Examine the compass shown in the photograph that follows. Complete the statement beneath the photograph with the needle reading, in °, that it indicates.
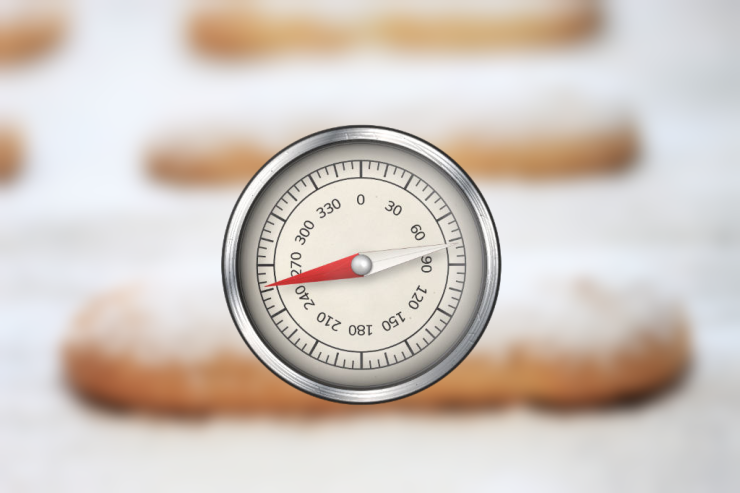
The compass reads 257.5 °
